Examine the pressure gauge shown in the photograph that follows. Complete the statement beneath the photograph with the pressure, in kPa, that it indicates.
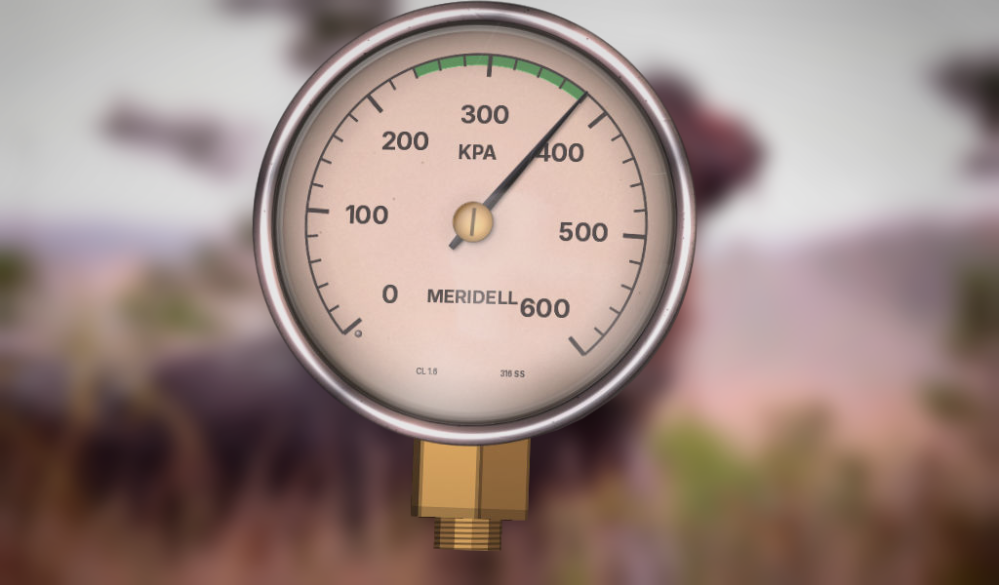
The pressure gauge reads 380 kPa
